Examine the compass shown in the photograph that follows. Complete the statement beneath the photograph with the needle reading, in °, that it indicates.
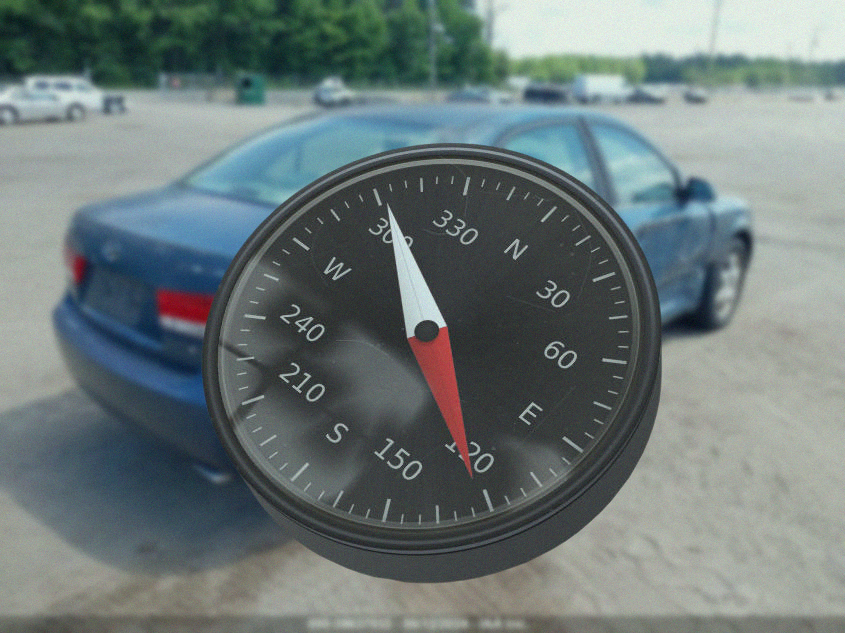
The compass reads 122.5 °
